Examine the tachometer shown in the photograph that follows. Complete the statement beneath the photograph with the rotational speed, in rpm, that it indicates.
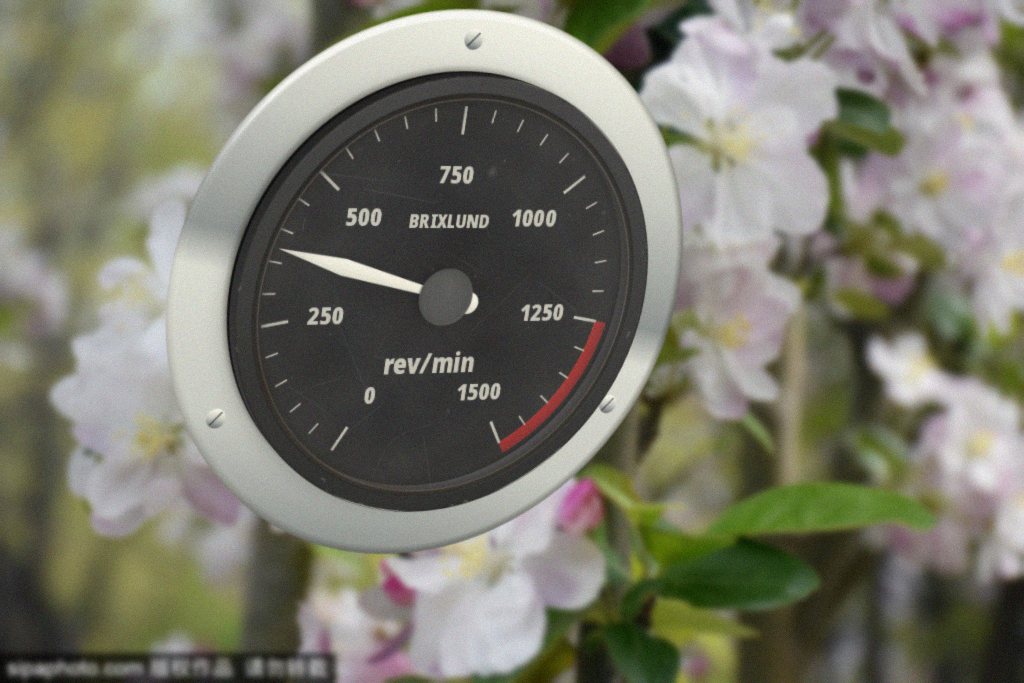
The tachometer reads 375 rpm
